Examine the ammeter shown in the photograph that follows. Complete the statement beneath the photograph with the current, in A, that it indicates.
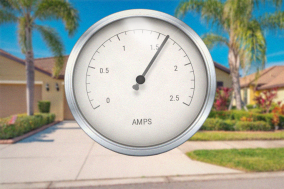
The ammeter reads 1.6 A
